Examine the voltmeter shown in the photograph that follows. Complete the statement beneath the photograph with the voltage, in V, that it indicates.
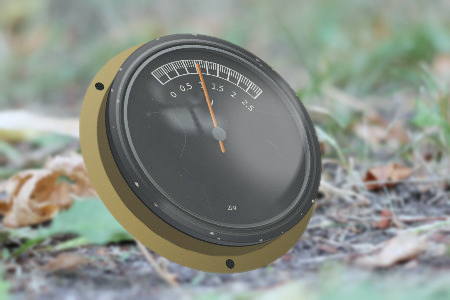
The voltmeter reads 1 V
